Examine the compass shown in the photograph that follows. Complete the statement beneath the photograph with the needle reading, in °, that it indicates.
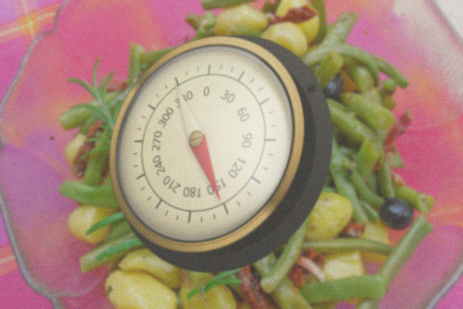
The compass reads 150 °
